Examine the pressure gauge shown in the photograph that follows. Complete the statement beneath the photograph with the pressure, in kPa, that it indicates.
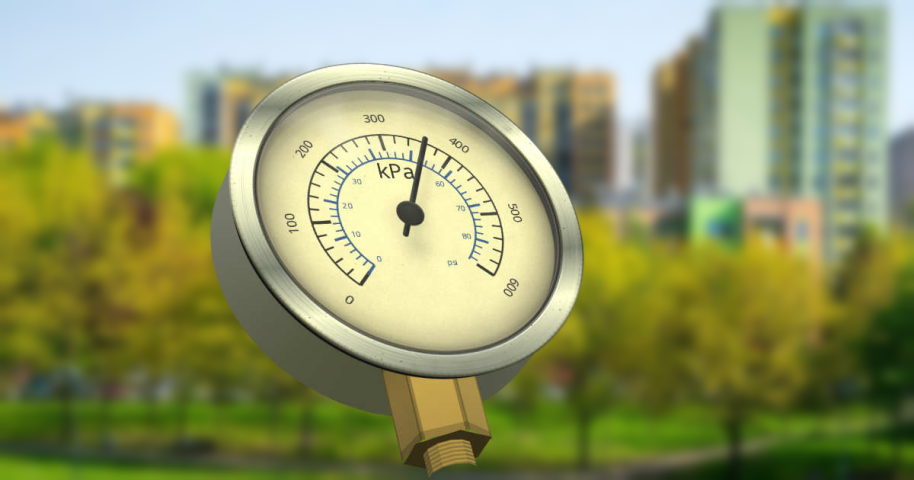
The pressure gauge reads 360 kPa
